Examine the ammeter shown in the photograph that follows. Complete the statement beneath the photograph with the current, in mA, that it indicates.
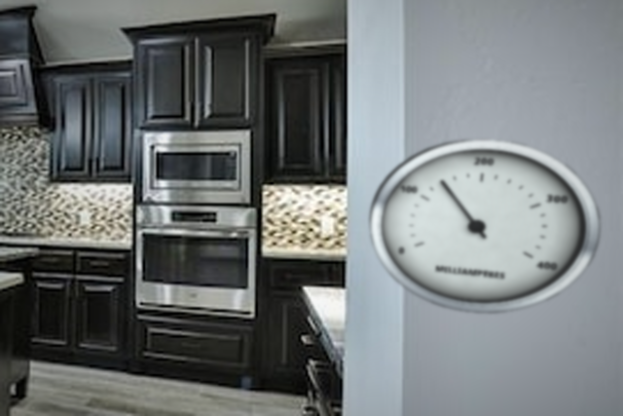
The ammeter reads 140 mA
